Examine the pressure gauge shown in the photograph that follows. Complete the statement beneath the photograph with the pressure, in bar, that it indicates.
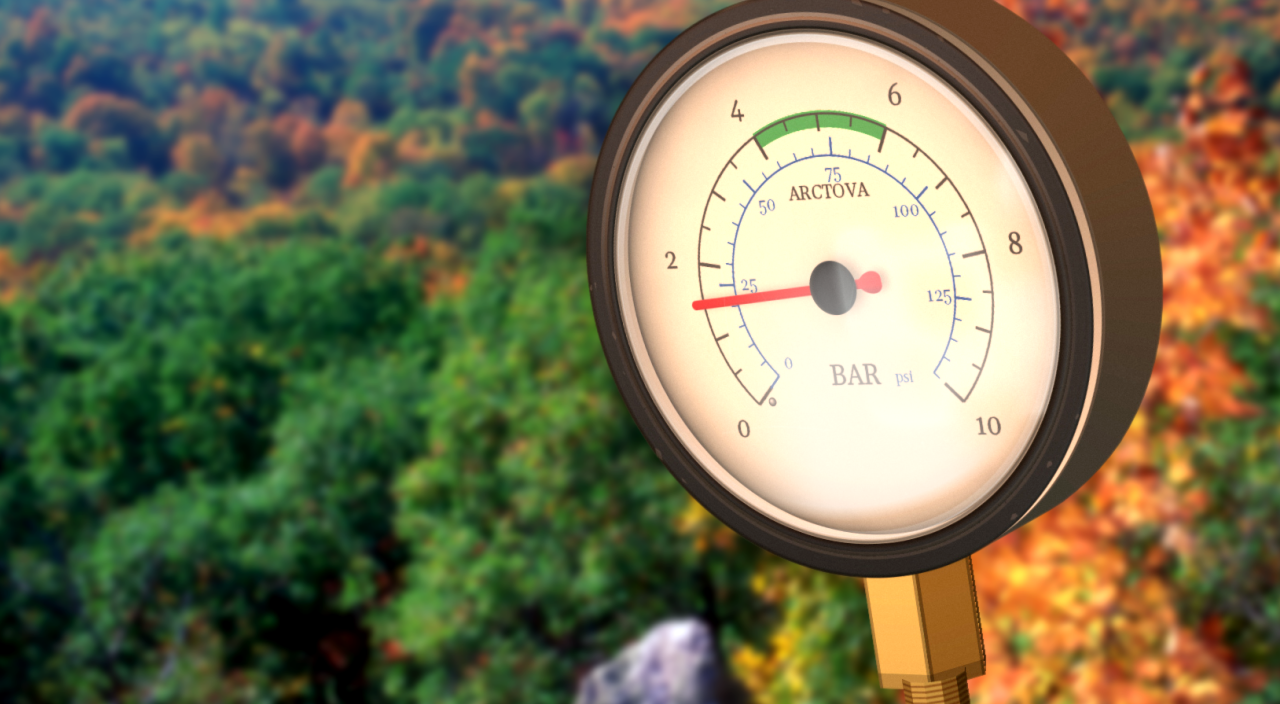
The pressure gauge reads 1.5 bar
